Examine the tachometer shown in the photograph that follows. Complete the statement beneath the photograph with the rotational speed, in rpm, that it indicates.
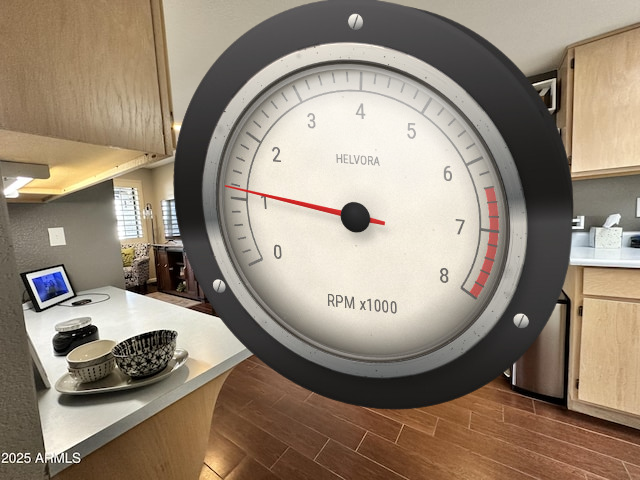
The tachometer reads 1200 rpm
